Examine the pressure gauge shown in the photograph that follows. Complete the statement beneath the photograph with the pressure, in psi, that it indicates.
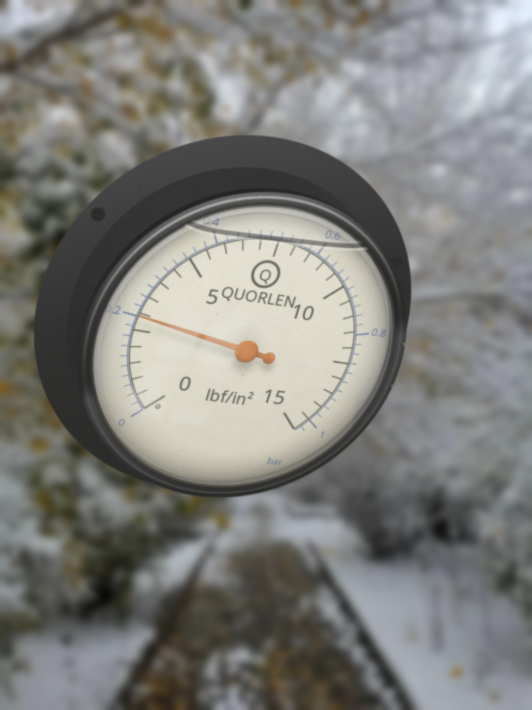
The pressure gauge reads 3 psi
